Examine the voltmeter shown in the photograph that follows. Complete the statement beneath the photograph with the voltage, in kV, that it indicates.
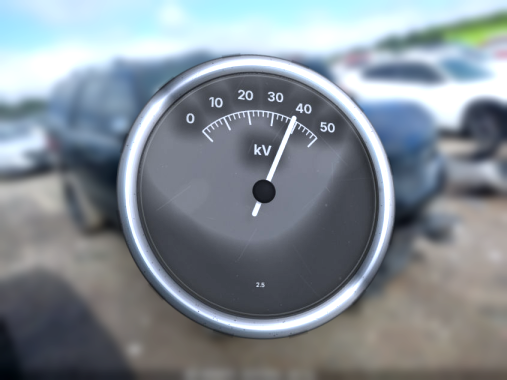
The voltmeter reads 38 kV
